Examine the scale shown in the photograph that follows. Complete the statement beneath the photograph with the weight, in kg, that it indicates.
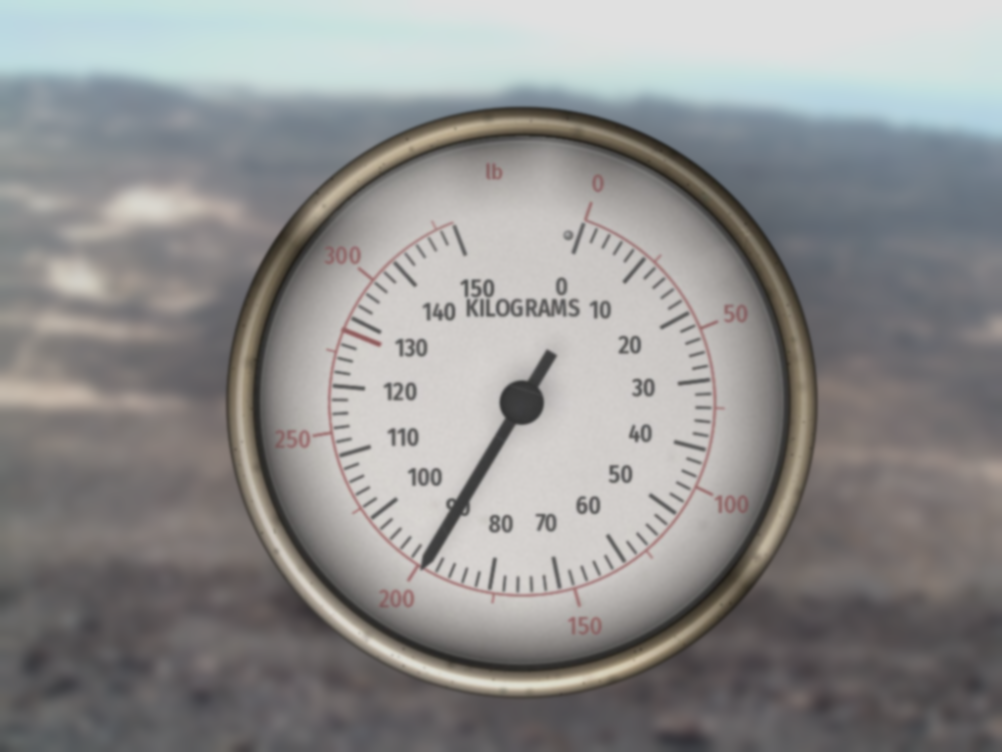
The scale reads 90 kg
